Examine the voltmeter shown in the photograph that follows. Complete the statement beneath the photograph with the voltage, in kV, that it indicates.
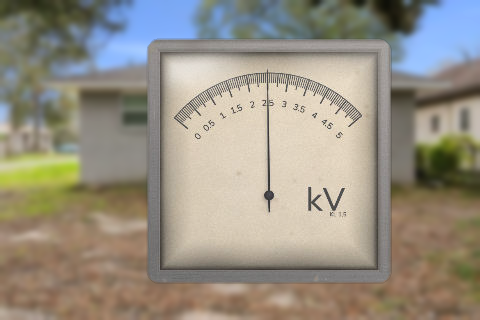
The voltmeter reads 2.5 kV
